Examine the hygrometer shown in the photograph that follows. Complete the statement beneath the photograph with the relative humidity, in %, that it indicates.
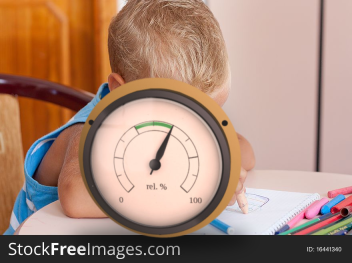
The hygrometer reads 60 %
